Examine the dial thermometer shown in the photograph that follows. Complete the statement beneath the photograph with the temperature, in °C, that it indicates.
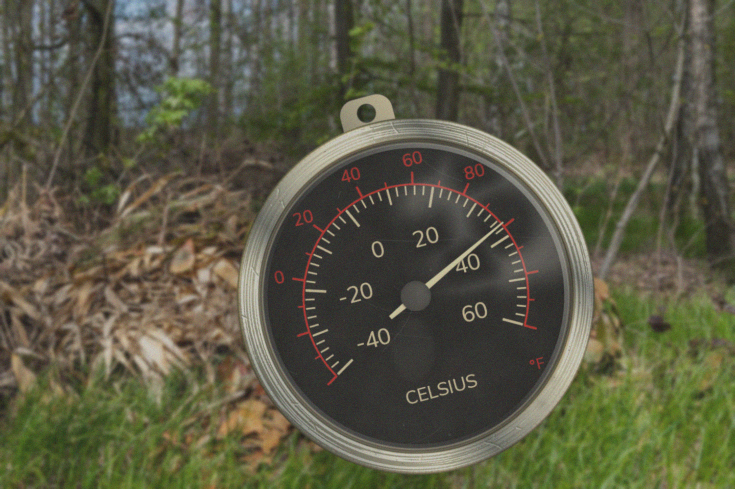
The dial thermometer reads 37 °C
